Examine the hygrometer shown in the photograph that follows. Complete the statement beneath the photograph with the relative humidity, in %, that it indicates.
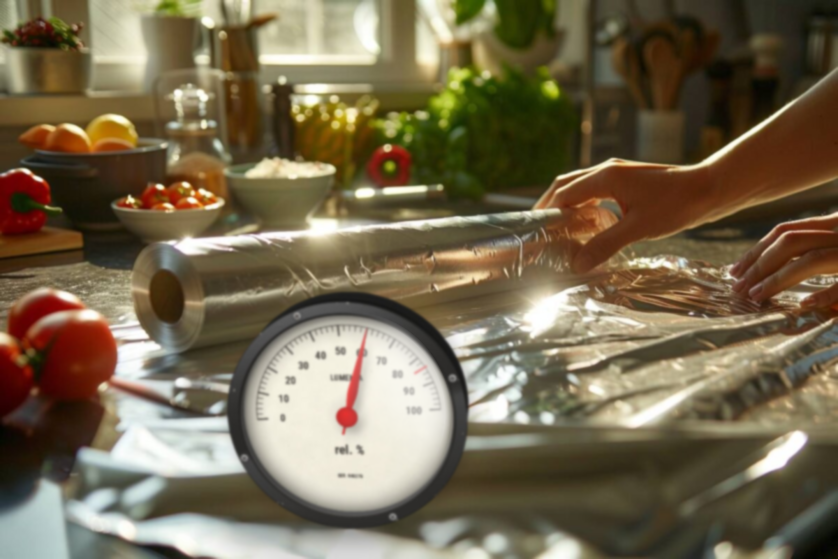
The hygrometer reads 60 %
